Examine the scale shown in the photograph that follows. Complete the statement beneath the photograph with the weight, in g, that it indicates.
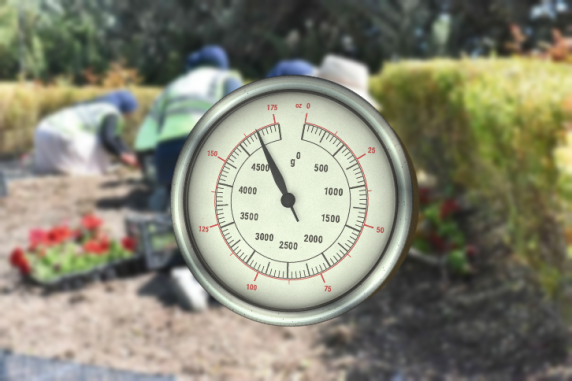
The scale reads 4750 g
